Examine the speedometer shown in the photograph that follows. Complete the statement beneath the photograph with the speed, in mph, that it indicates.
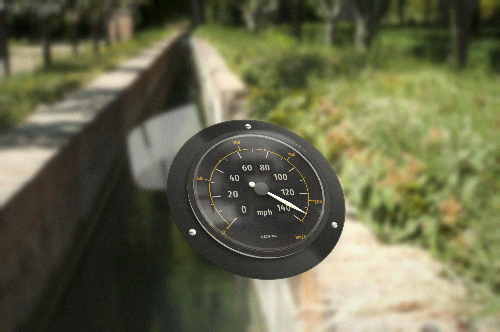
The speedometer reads 135 mph
